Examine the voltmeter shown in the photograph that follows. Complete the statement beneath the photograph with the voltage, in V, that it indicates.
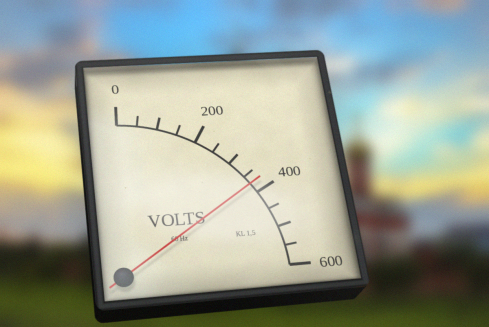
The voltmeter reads 375 V
